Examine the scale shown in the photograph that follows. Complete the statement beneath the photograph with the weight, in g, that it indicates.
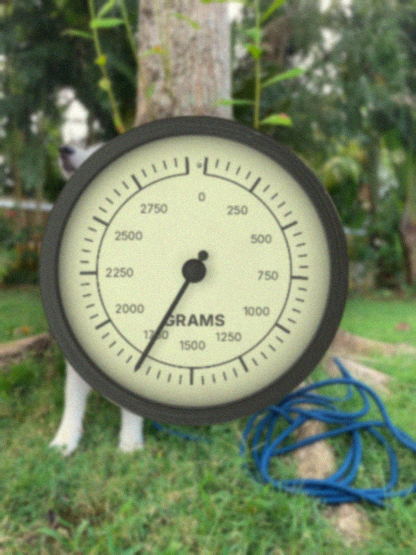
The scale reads 1750 g
